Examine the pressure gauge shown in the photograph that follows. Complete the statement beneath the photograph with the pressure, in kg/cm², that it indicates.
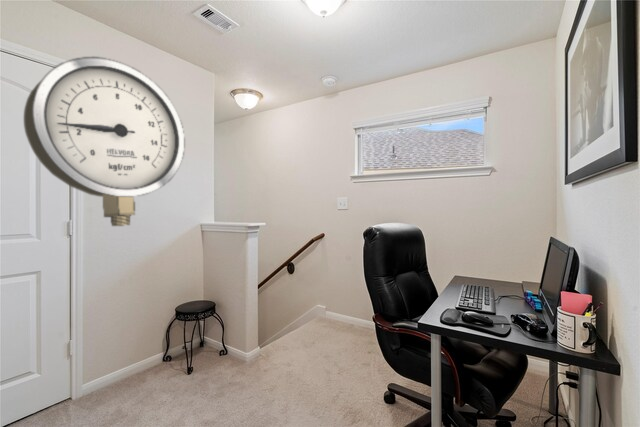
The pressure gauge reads 2.5 kg/cm²
